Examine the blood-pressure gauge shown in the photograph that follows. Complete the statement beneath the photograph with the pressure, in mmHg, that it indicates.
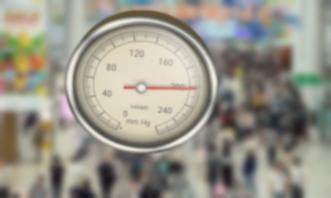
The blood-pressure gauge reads 200 mmHg
